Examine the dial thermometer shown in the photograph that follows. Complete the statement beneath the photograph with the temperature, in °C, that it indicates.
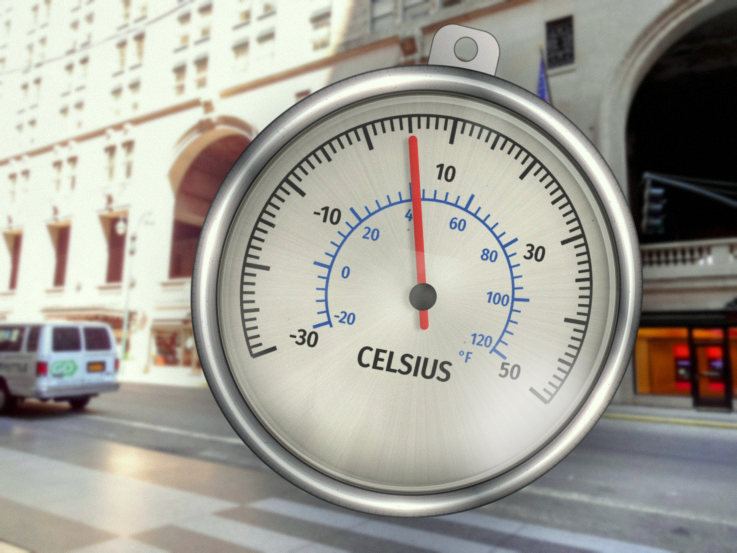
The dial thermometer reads 5 °C
